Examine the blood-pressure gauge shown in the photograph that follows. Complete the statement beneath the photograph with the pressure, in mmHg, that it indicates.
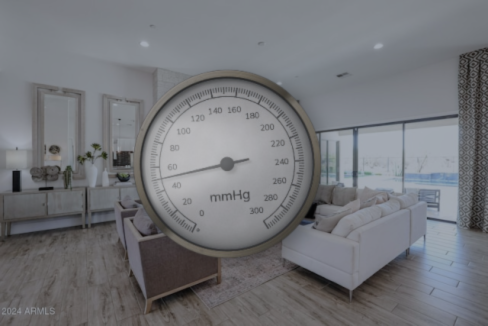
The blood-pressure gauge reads 50 mmHg
